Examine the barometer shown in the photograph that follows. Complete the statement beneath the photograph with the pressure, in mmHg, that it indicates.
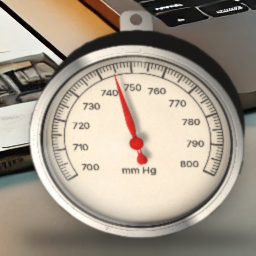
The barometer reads 745 mmHg
